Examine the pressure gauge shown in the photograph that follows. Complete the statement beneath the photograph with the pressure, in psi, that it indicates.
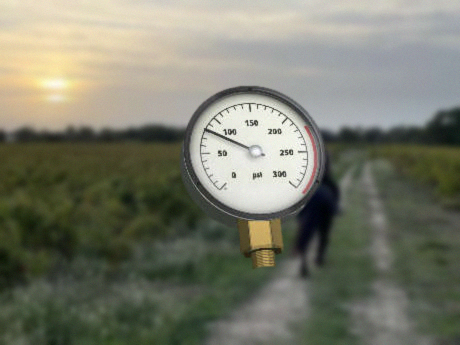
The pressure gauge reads 80 psi
